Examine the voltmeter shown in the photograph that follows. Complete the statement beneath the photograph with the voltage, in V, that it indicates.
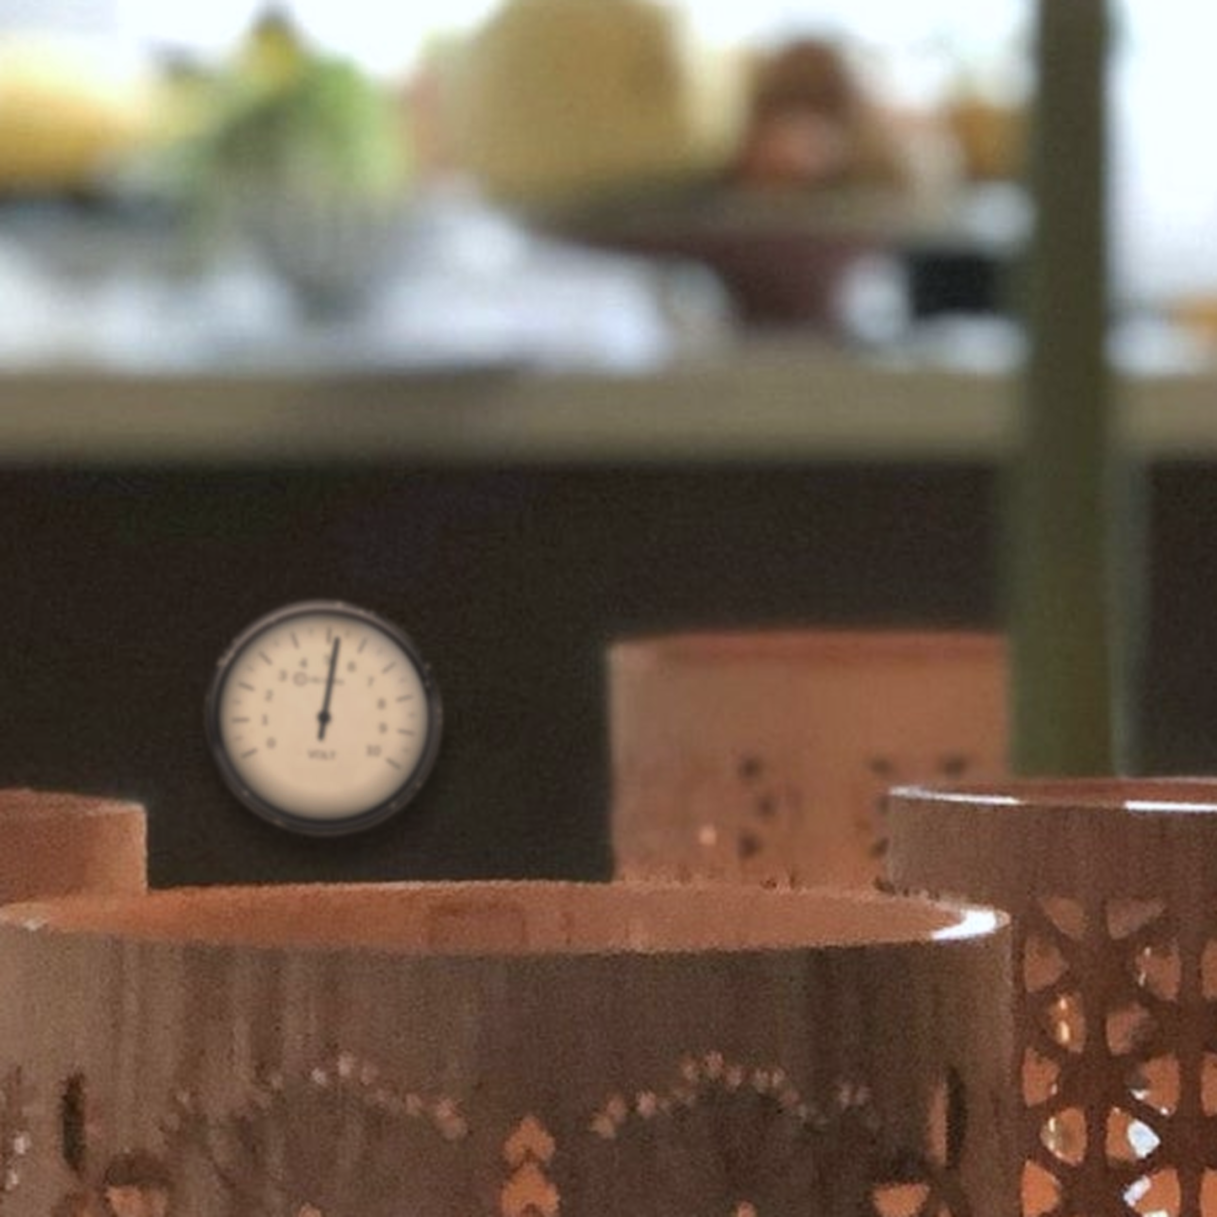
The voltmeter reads 5.25 V
